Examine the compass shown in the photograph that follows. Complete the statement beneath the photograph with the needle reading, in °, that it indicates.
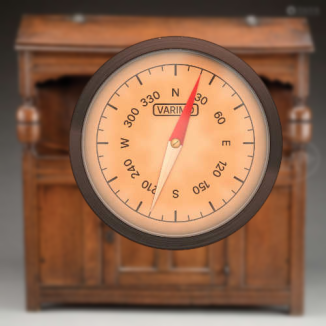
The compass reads 20 °
